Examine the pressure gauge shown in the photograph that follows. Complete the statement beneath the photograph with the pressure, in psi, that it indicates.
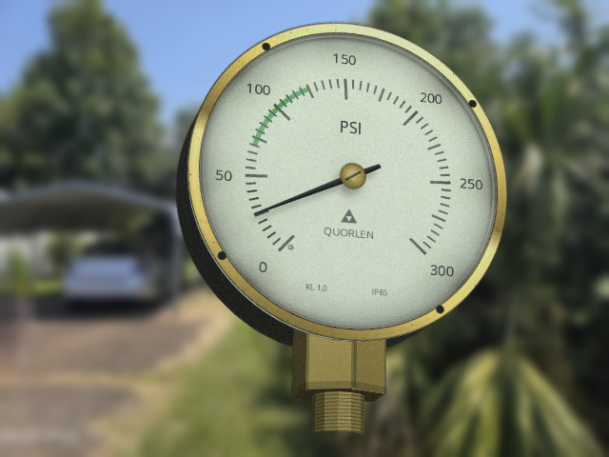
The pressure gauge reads 25 psi
